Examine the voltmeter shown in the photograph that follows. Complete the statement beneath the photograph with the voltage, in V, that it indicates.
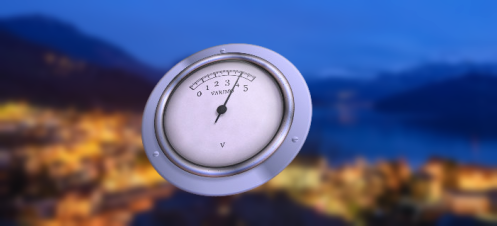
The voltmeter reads 4 V
